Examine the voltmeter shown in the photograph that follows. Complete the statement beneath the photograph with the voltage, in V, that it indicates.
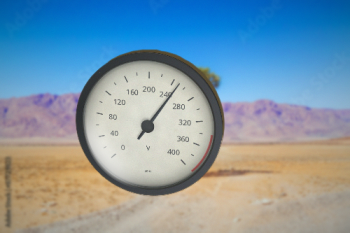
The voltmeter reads 250 V
